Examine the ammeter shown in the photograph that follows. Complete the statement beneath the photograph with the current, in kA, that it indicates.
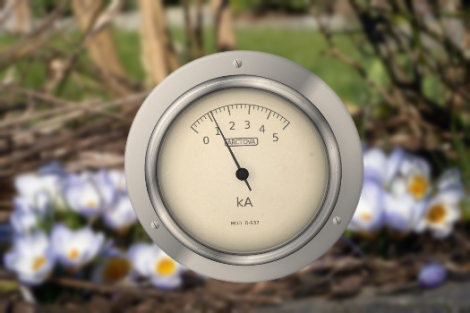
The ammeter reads 1.2 kA
